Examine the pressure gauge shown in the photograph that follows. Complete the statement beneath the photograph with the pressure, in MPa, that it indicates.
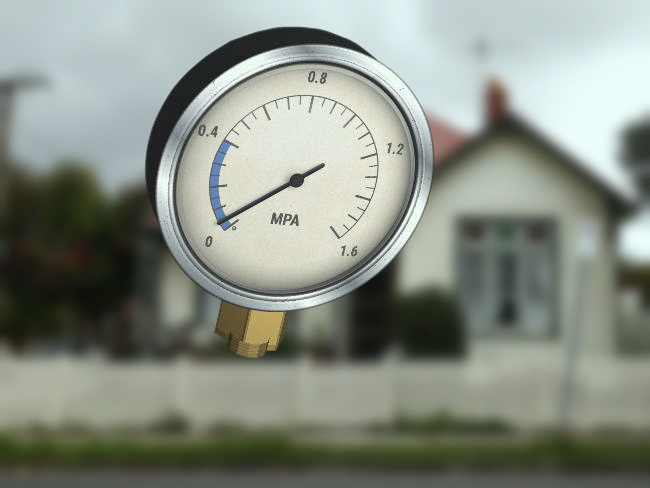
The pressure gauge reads 0.05 MPa
